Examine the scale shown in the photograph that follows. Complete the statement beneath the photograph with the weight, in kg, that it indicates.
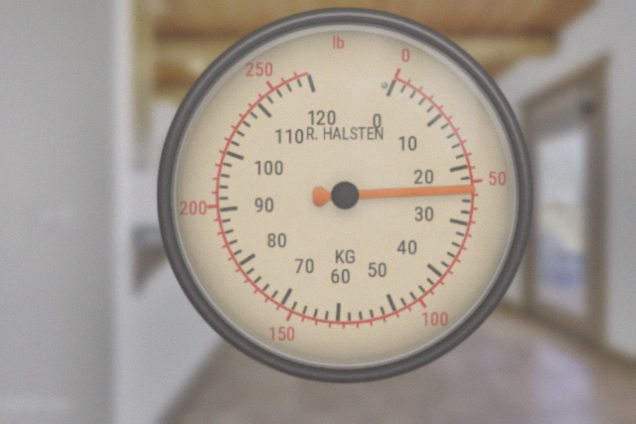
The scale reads 24 kg
